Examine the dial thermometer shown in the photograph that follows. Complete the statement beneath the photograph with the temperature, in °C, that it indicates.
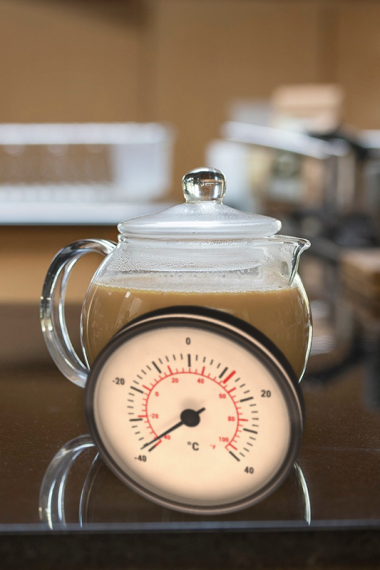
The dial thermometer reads -38 °C
